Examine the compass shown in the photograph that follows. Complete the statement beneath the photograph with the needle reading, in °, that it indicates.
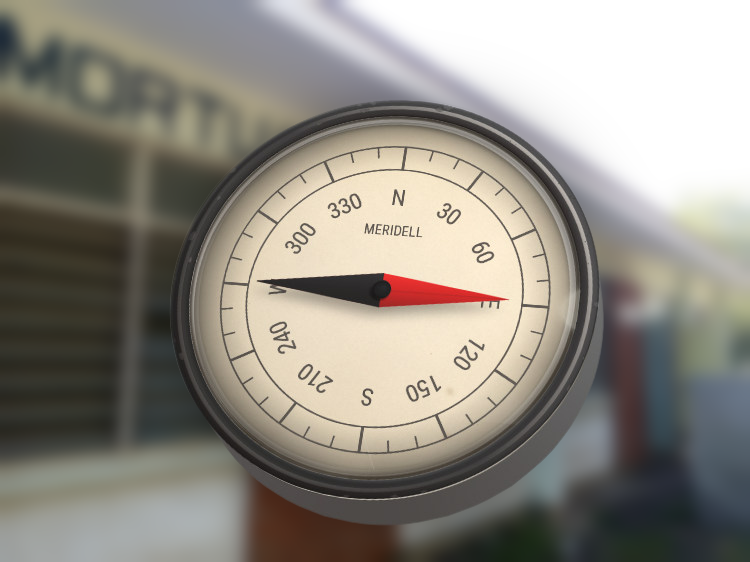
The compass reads 90 °
